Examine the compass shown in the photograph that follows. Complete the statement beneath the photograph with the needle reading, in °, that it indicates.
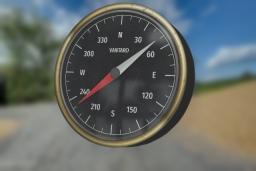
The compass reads 230 °
